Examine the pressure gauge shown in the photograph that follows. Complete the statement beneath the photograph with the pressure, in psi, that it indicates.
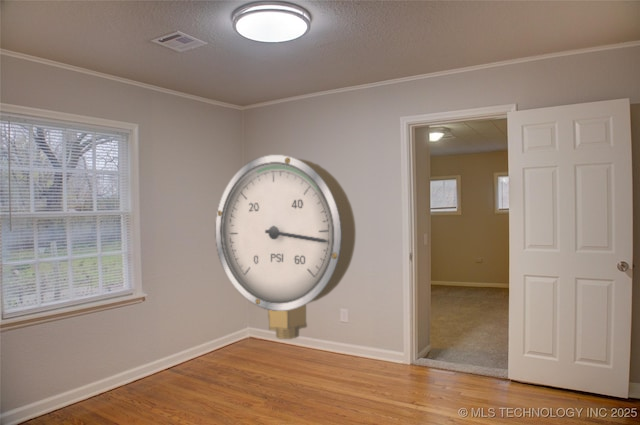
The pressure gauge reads 52 psi
